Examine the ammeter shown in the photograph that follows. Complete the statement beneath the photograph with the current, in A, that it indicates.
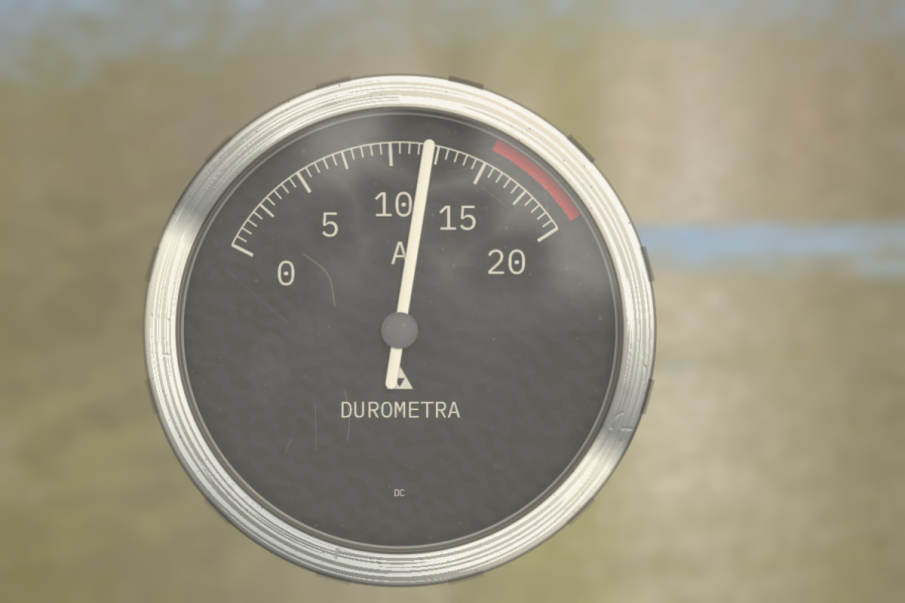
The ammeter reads 12 A
